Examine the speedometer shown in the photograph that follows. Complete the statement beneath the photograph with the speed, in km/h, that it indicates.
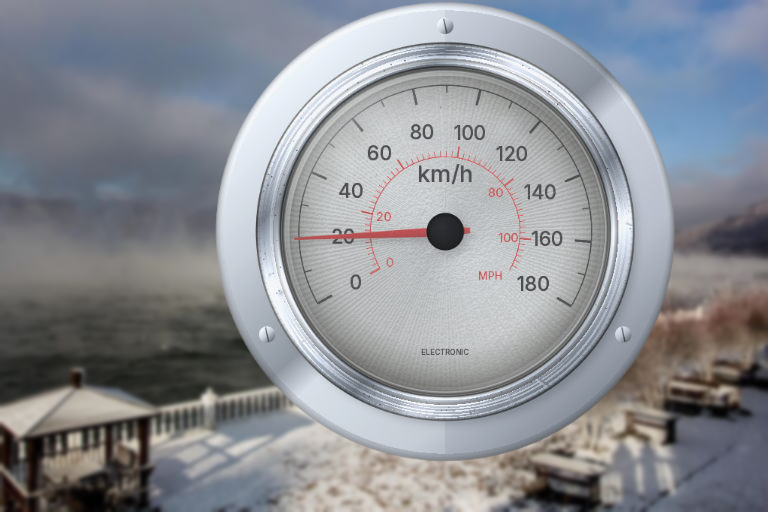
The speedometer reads 20 km/h
